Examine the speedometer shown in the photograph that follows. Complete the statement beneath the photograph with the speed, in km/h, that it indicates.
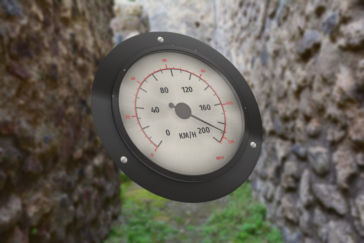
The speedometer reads 190 km/h
